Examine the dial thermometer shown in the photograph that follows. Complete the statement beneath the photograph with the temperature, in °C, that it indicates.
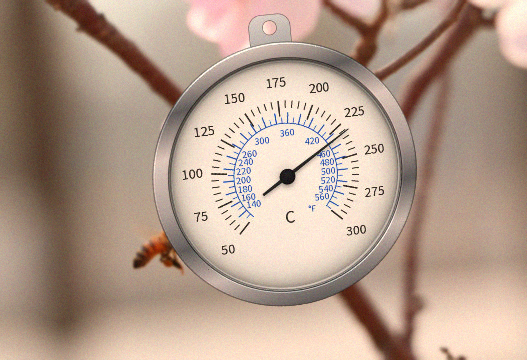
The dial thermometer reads 230 °C
